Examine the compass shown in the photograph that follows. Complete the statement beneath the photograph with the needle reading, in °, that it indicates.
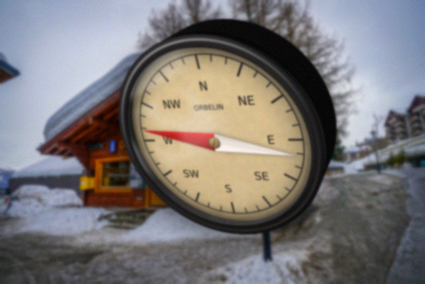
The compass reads 280 °
